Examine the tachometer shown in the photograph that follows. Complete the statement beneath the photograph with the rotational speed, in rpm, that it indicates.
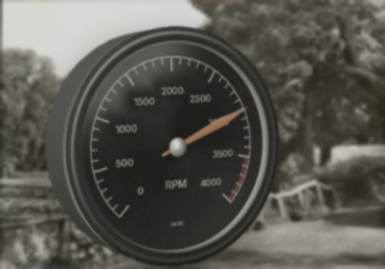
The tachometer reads 3000 rpm
